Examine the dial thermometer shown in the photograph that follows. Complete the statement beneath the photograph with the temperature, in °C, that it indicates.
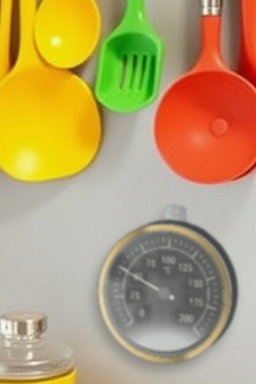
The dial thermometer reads 50 °C
